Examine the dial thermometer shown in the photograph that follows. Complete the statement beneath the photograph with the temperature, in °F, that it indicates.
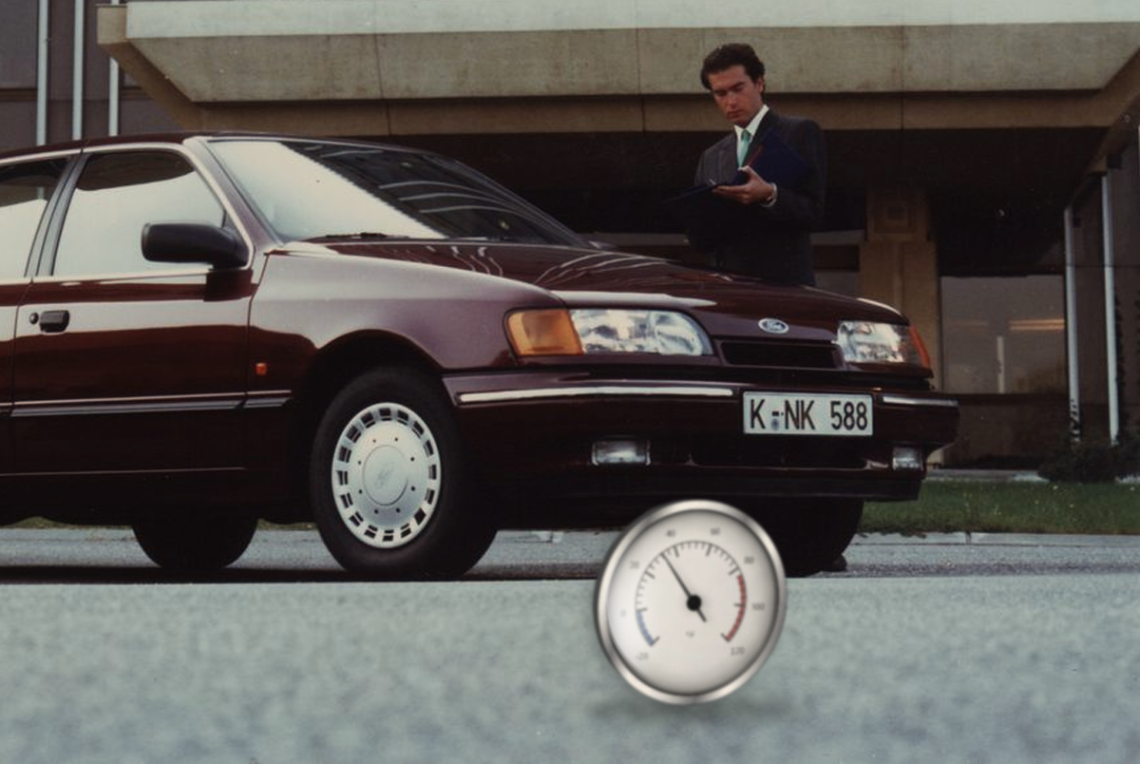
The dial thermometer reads 32 °F
